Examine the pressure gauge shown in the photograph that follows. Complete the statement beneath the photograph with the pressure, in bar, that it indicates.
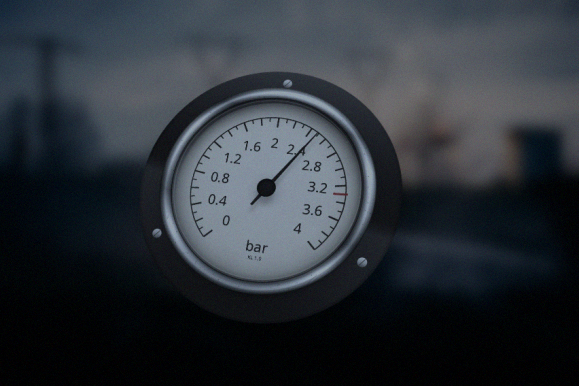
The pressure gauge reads 2.5 bar
